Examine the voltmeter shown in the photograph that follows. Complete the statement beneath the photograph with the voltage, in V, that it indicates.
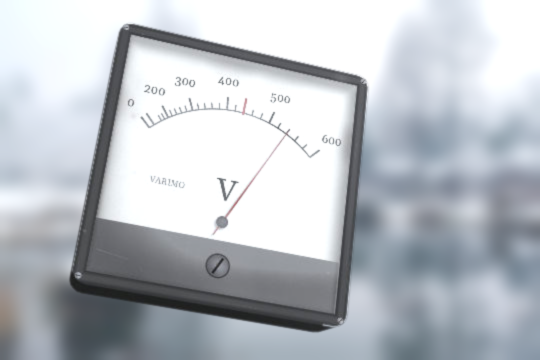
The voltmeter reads 540 V
